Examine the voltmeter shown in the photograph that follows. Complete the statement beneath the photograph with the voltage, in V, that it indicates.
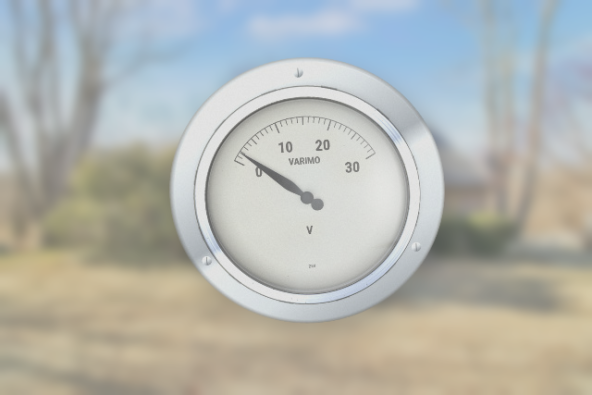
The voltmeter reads 2 V
